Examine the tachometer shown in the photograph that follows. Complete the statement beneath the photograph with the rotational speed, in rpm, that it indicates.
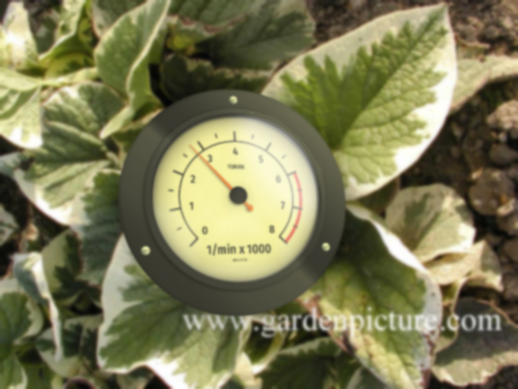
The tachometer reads 2750 rpm
